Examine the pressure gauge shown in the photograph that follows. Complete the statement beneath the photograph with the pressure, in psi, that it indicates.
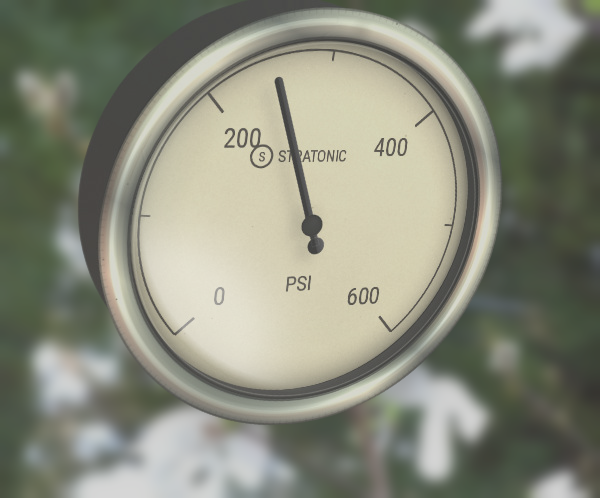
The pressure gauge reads 250 psi
